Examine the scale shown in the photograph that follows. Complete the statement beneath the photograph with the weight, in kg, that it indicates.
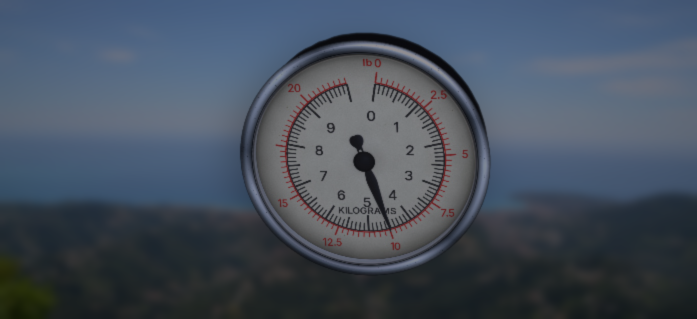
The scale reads 4.5 kg
